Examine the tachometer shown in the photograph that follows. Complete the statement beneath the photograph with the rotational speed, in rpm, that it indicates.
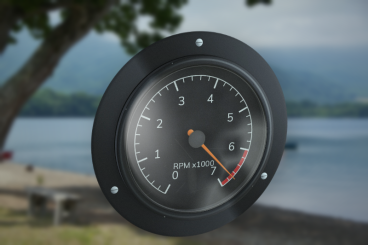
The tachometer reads 6700 rpm
